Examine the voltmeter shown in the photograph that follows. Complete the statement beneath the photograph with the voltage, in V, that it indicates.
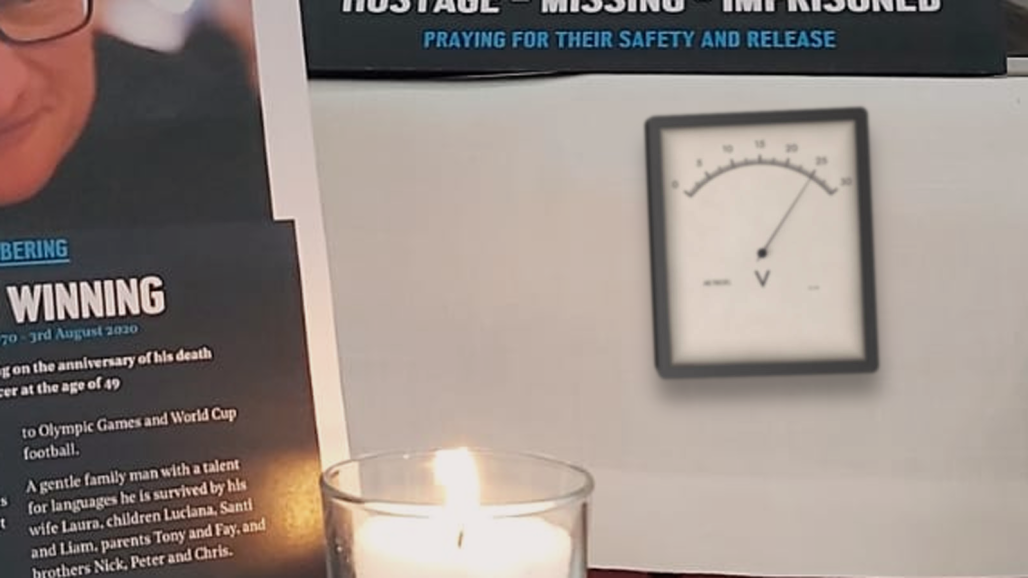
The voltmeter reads 25 V
